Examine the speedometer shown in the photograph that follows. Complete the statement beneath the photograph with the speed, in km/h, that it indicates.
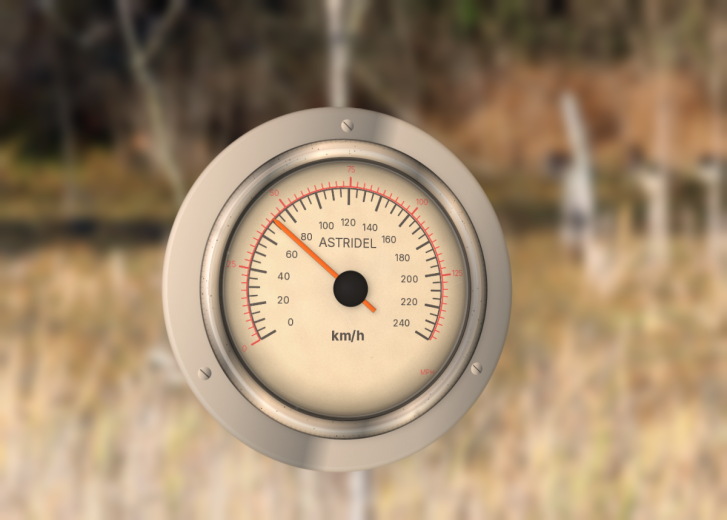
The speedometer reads 70 km/h
